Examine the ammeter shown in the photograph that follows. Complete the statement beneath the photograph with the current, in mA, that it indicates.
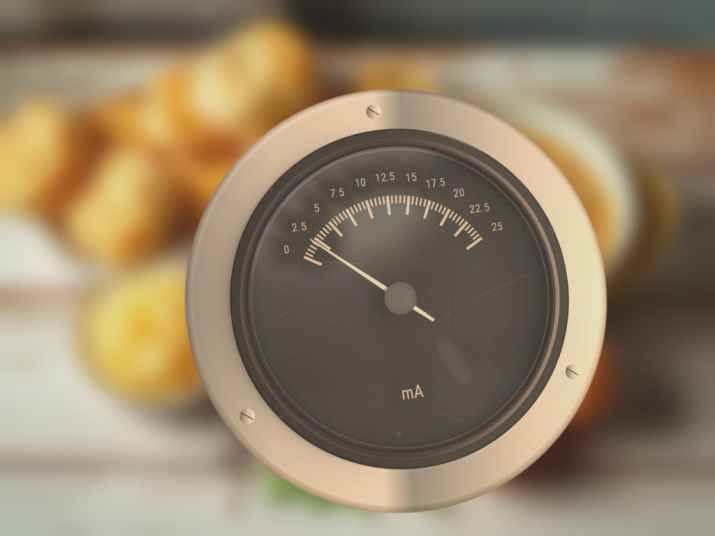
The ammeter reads 2 mA
